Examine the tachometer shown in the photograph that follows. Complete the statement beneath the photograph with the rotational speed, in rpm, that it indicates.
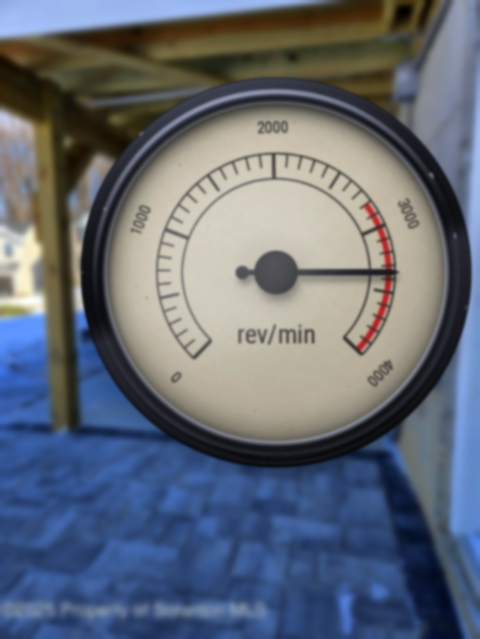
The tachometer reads 3350 rpm
